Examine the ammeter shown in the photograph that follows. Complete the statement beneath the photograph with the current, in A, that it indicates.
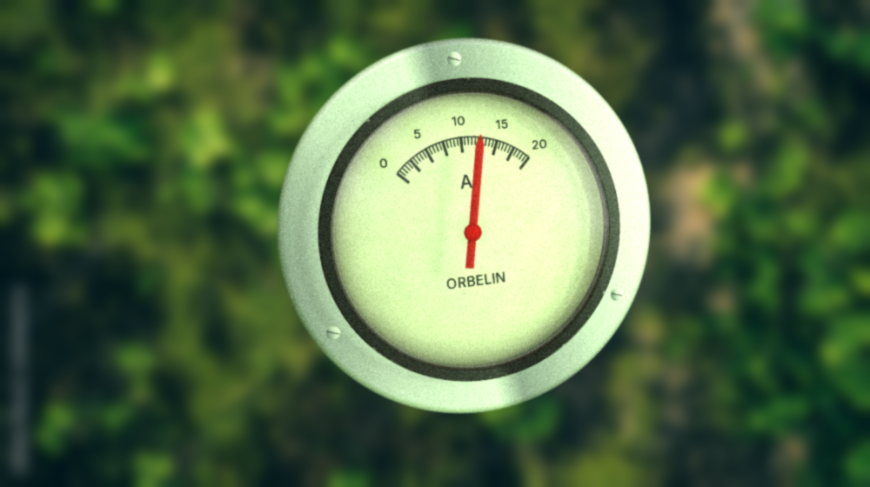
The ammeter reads 12.5 A
